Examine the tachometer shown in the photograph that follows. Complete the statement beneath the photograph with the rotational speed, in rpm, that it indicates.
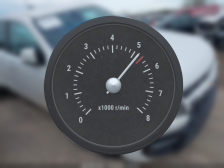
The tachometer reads 5200 rpm
